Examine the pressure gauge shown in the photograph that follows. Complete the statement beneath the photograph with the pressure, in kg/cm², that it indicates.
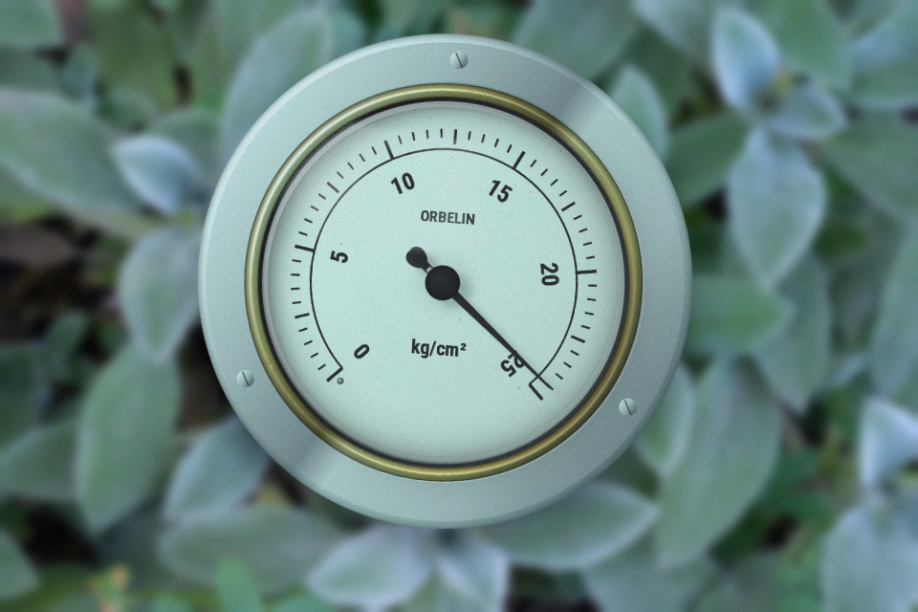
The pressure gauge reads 24.5 kg/cm²
